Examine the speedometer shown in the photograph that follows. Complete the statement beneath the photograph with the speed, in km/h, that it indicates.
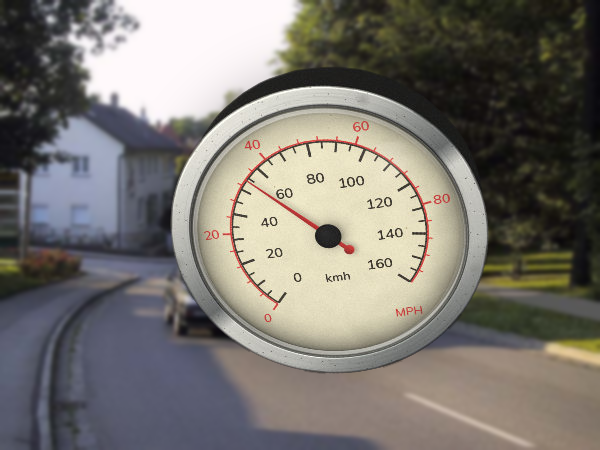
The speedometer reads 55 km/h
